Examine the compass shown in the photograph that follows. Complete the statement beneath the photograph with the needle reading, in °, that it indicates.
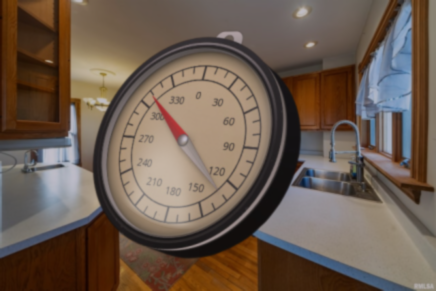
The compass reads 310 °
